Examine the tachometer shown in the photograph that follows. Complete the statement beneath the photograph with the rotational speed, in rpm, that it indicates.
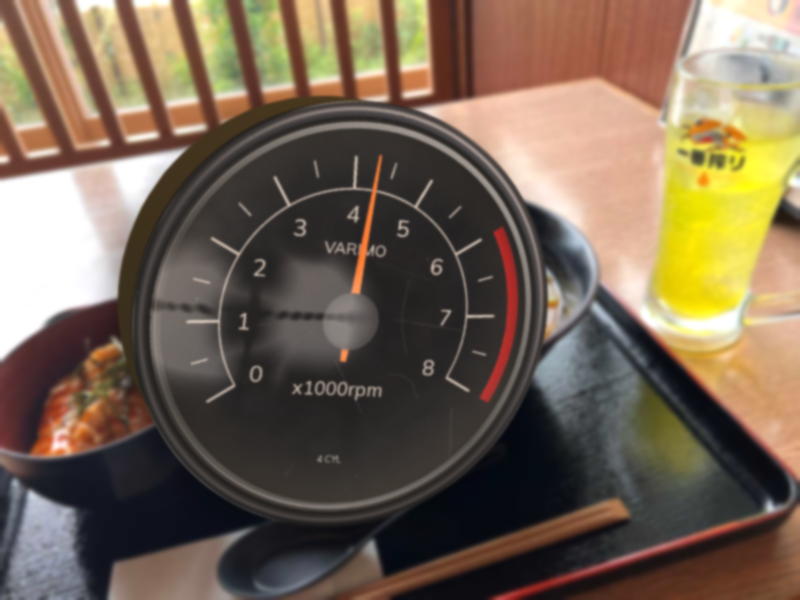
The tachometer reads 4250 rpm
